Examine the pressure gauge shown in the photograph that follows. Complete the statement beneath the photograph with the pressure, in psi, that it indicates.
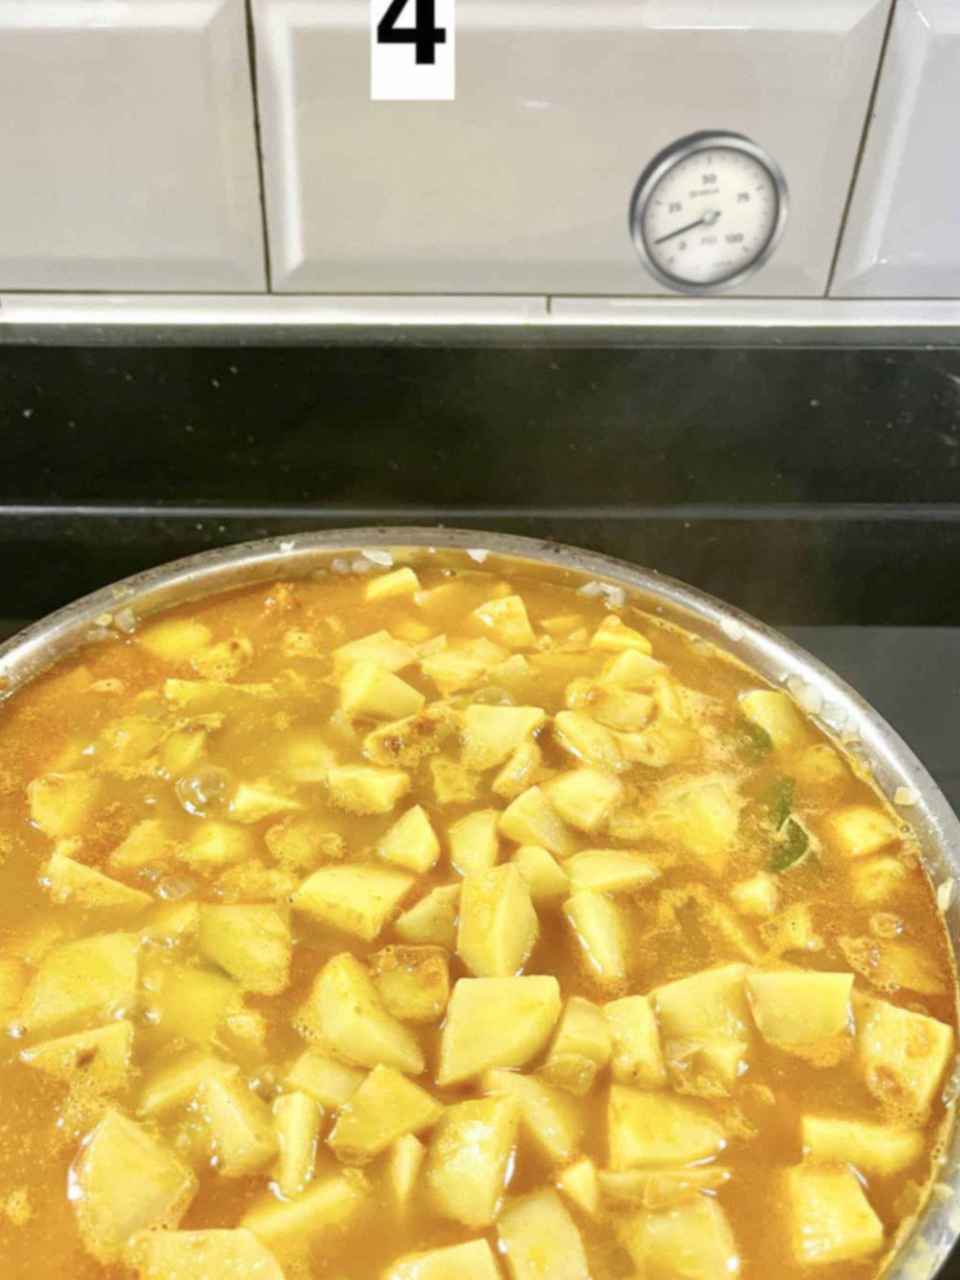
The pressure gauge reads 10 psi
